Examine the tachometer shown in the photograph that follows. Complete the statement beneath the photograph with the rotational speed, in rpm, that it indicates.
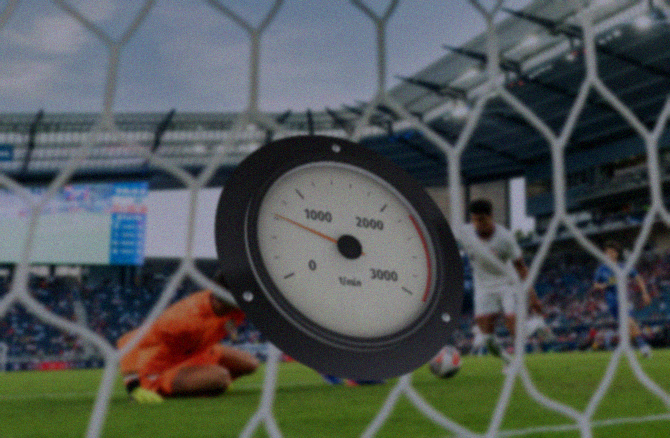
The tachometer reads 600 rpm
